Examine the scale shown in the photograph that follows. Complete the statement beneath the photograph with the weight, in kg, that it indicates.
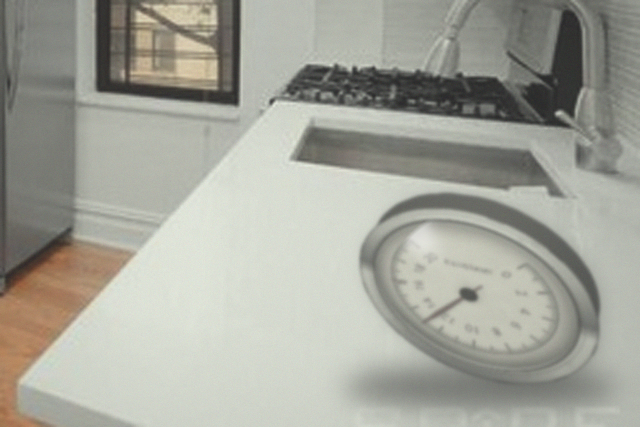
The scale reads 13 kg
